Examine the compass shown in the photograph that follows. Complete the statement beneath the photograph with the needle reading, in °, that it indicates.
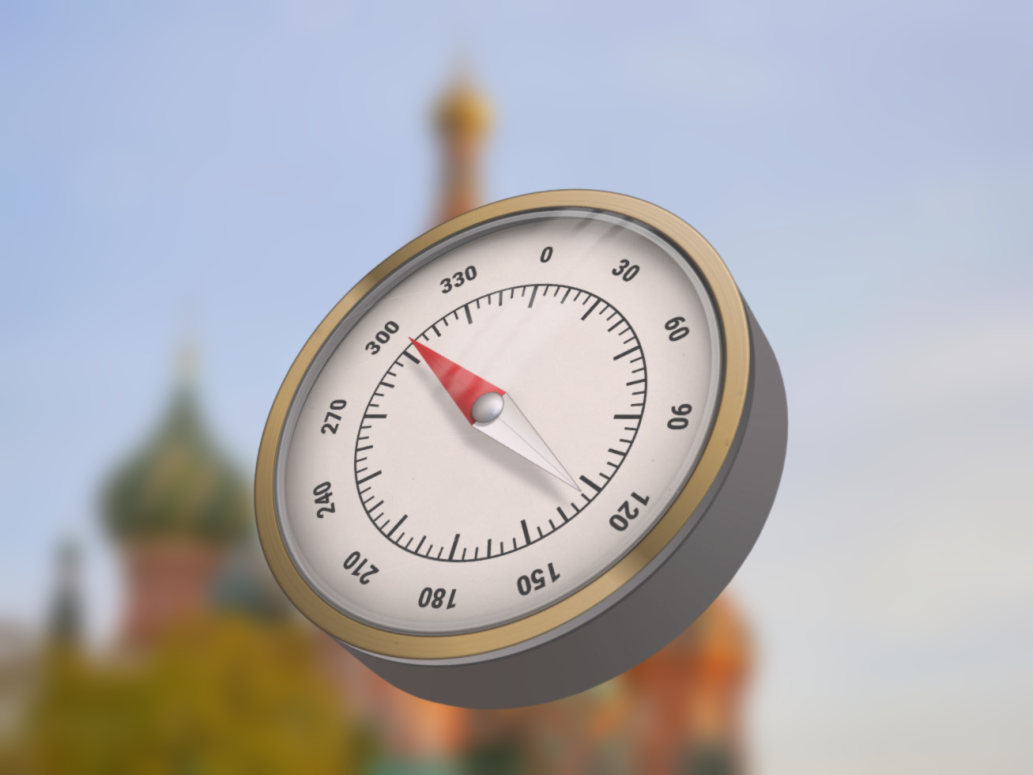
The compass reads 305 °
